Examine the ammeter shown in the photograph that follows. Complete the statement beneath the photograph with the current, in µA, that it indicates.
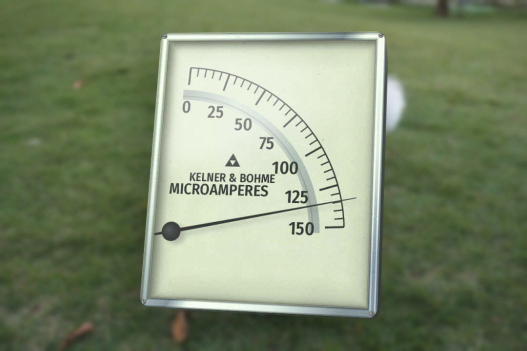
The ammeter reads 135 µA
